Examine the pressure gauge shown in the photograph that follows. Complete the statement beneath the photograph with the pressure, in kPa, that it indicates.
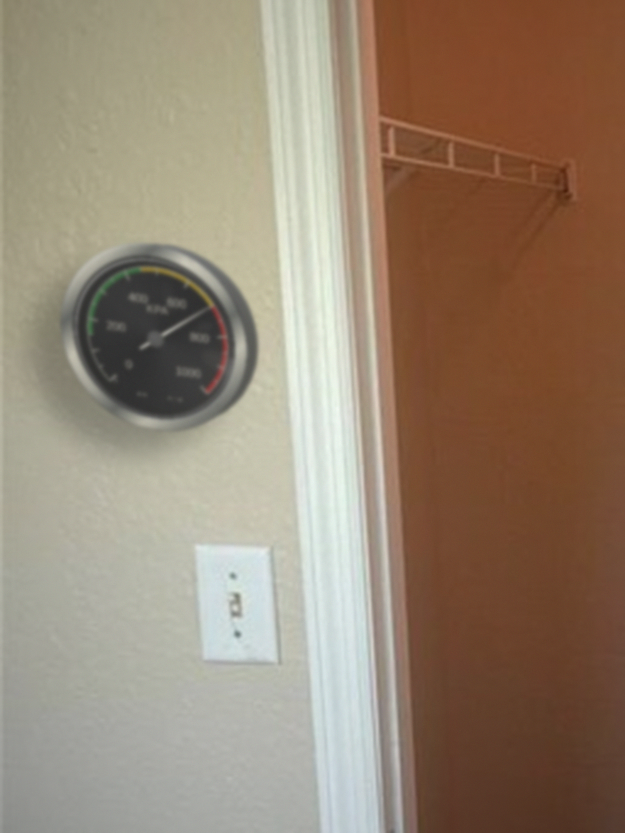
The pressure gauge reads 700 kPa
